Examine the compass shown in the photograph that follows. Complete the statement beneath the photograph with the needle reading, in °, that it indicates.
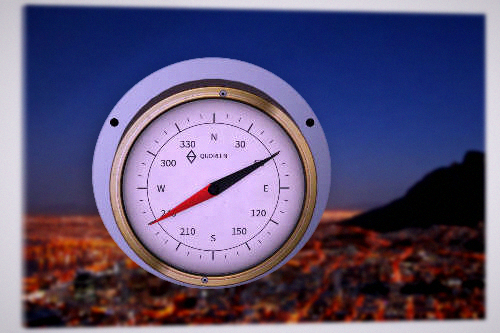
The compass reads 240 °
